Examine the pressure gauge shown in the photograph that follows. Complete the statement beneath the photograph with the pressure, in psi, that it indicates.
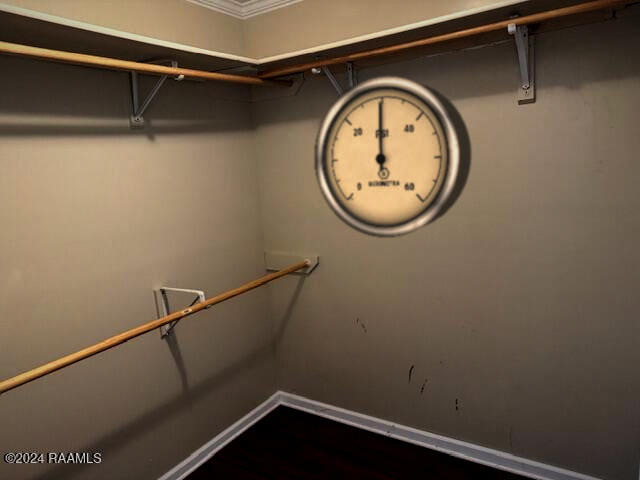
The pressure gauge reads 30 psi
